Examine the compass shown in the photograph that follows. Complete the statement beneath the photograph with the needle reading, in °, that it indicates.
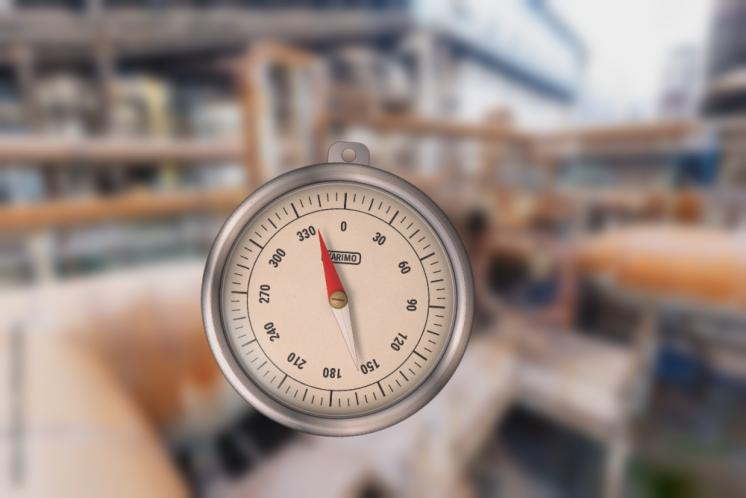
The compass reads 340 °
